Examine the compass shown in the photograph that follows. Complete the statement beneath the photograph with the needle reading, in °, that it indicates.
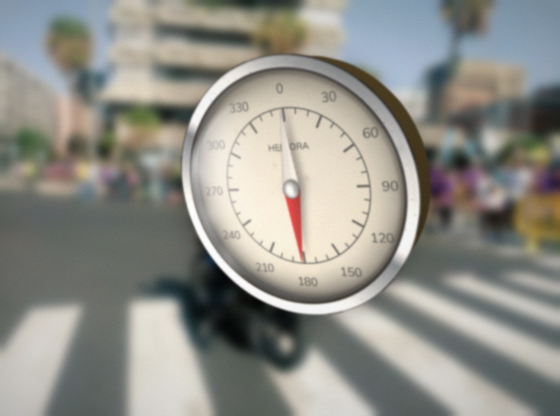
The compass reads 180 °
